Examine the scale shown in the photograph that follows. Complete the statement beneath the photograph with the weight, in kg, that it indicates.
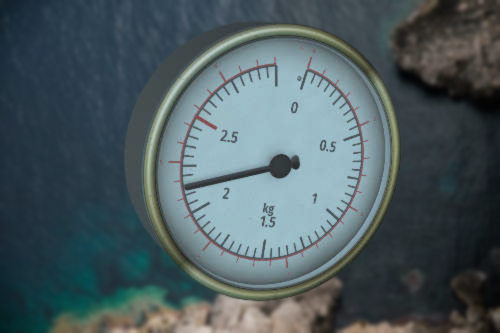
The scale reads 2.15 kg
